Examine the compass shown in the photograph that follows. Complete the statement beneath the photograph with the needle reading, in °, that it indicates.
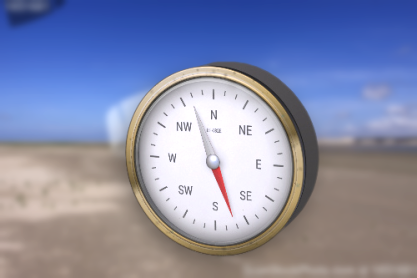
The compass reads 160 °
